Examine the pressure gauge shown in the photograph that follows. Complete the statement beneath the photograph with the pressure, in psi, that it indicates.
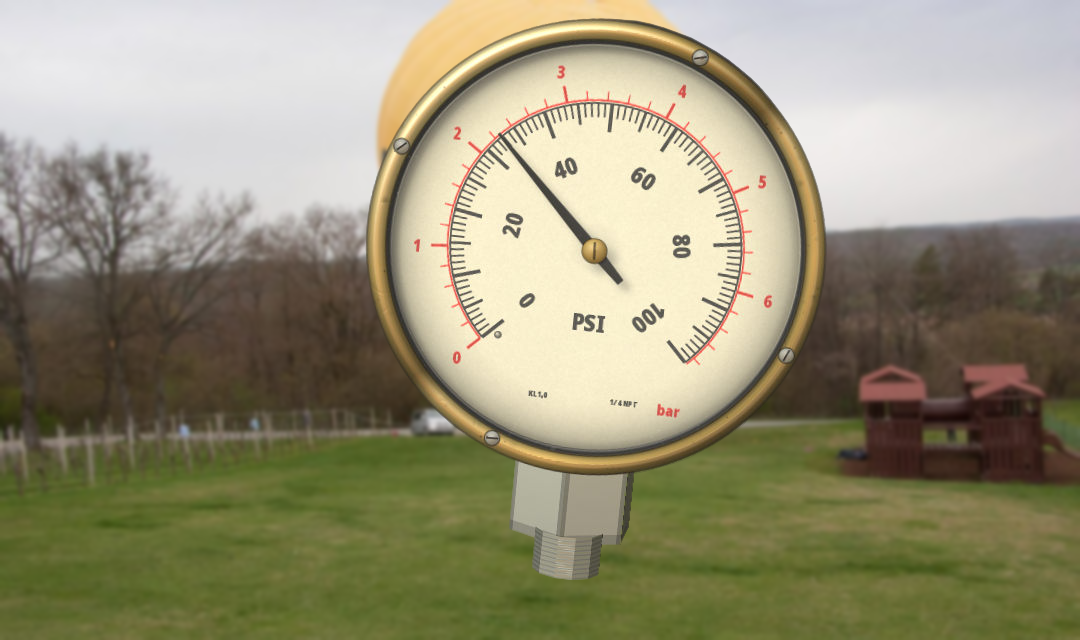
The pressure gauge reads 33 psi
